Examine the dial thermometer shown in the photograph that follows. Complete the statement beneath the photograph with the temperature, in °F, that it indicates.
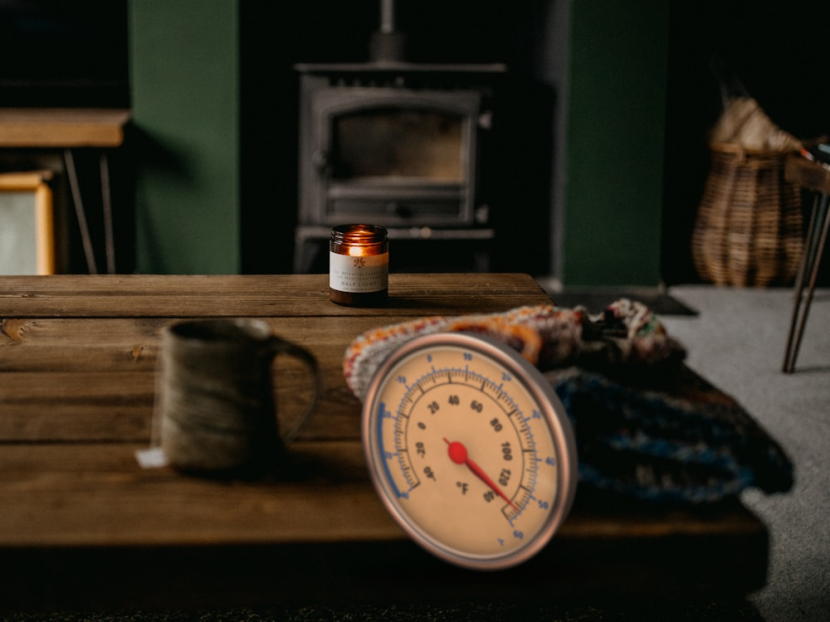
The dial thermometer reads 130 °F
